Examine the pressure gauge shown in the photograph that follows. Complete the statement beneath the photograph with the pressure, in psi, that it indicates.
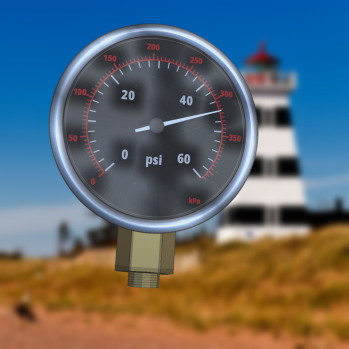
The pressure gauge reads 46 psi
